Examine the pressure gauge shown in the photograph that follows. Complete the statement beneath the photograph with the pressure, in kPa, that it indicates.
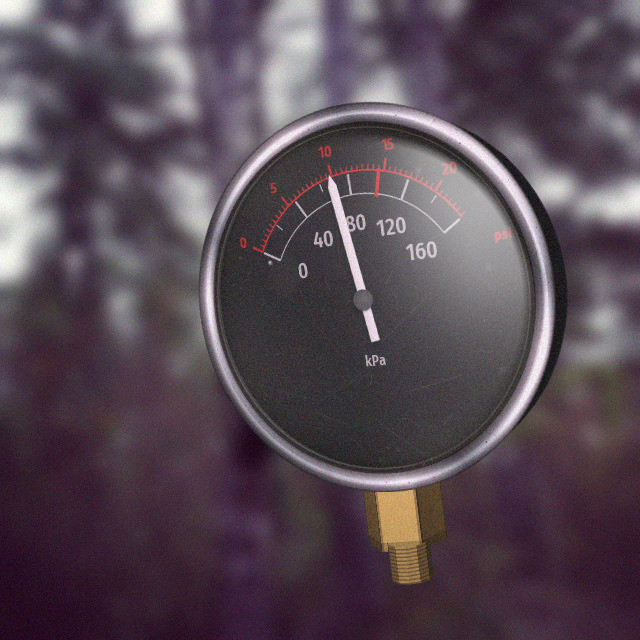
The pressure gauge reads 70 kPa
